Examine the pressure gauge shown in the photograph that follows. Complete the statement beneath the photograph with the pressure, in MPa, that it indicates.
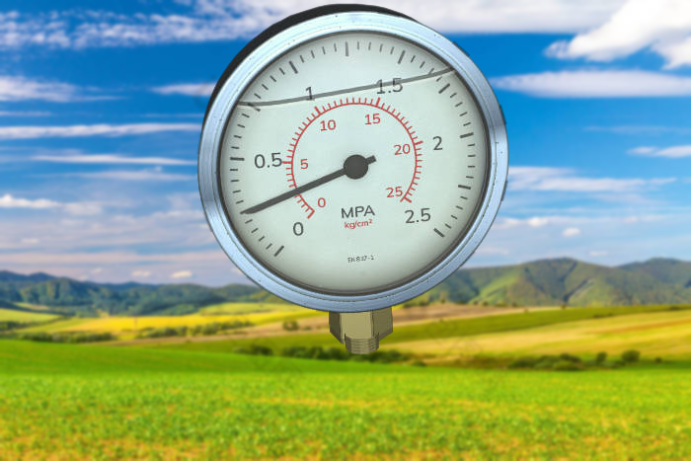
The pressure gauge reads 0.25 MPa
